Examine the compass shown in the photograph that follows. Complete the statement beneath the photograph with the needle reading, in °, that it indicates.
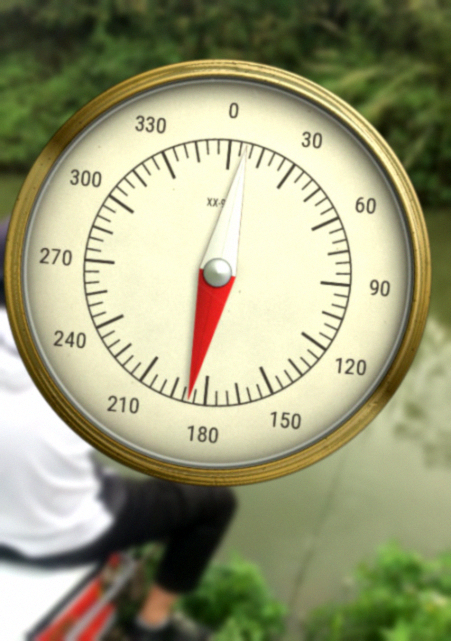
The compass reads 187.5 °
